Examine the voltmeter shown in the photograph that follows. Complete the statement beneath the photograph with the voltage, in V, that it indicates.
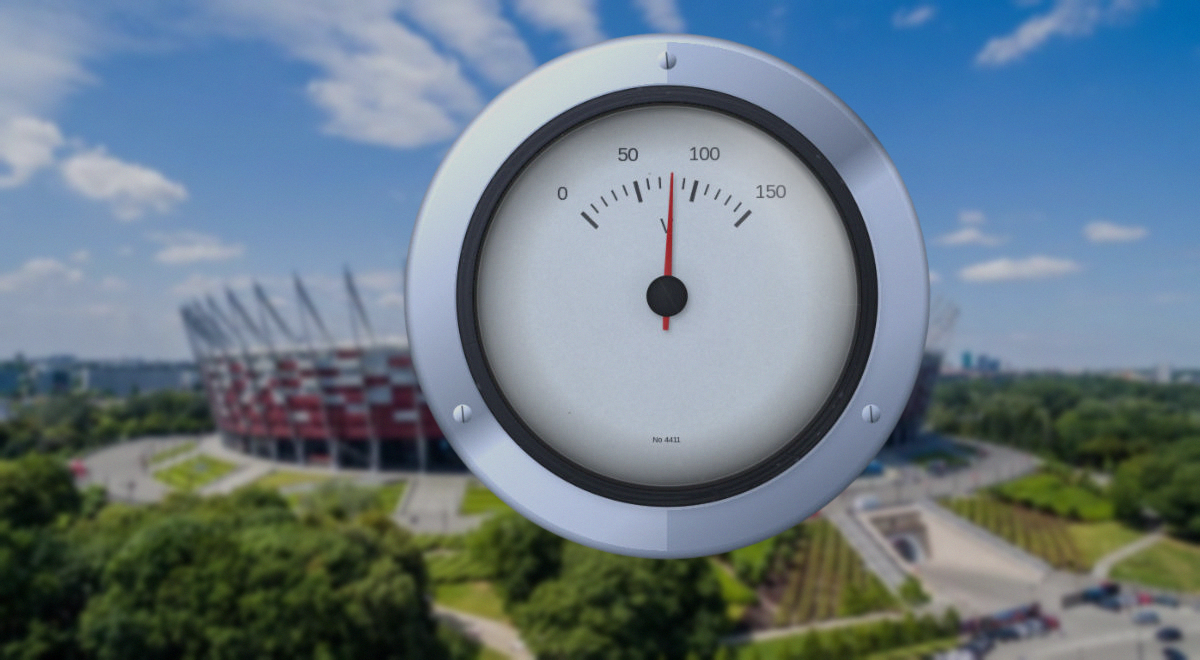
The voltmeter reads 80 V
